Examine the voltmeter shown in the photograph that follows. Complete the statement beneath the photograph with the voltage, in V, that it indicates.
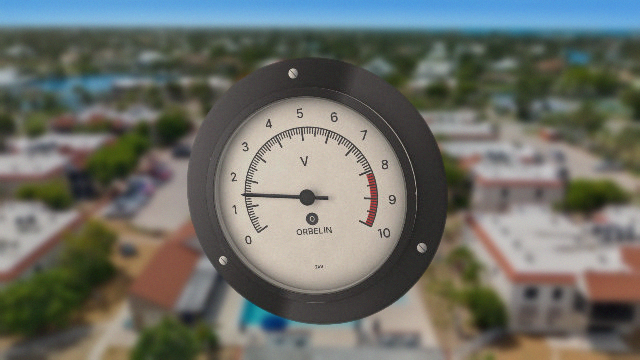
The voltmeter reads 1.5 V
